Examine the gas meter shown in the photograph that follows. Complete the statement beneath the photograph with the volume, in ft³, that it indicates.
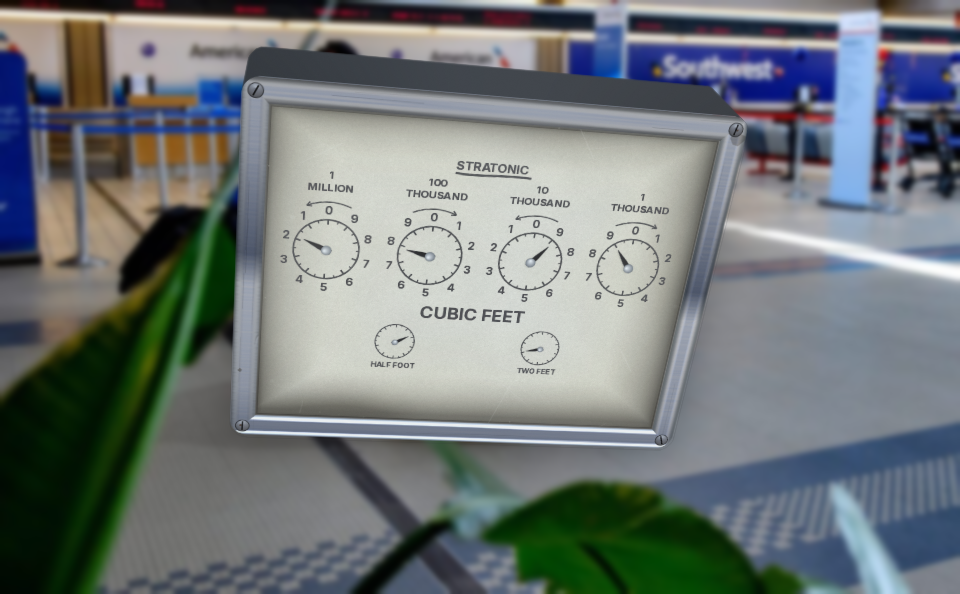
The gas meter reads 178900 ft³
